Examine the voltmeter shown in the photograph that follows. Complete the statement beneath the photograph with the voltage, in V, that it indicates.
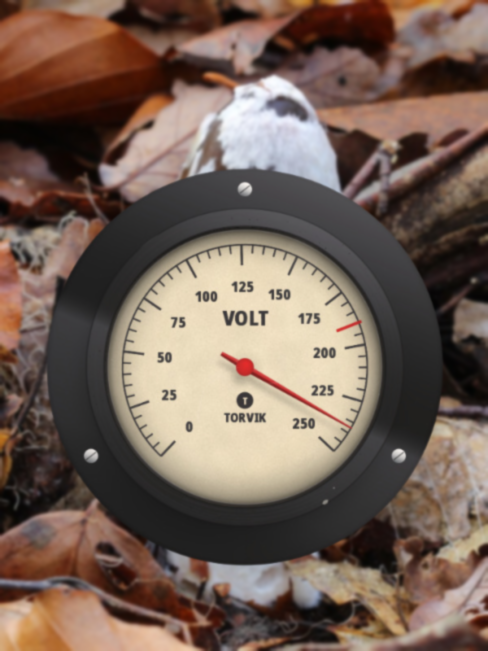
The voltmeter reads 237.5 V
